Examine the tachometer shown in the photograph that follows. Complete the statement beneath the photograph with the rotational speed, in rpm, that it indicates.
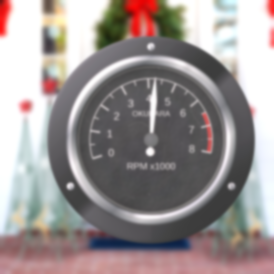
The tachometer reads 4250 rpm
